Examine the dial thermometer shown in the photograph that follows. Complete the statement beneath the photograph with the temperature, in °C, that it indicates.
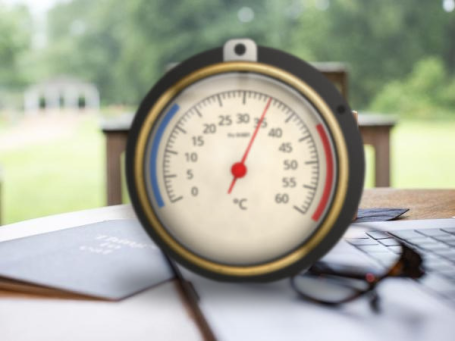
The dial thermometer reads 35 °C
